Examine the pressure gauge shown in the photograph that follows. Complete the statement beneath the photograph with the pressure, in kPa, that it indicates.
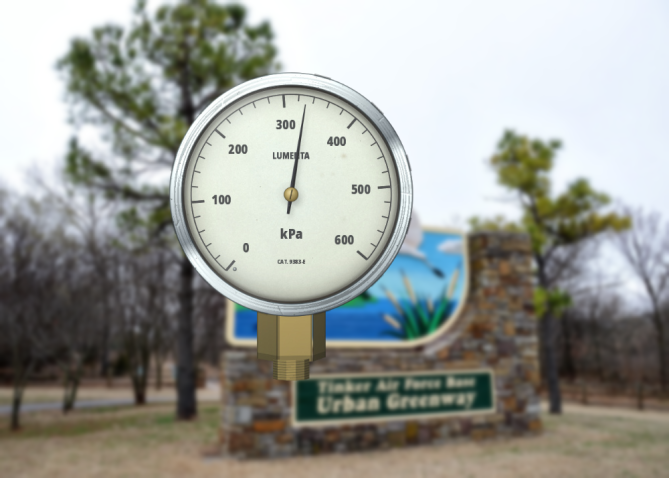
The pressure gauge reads 330 kPa
